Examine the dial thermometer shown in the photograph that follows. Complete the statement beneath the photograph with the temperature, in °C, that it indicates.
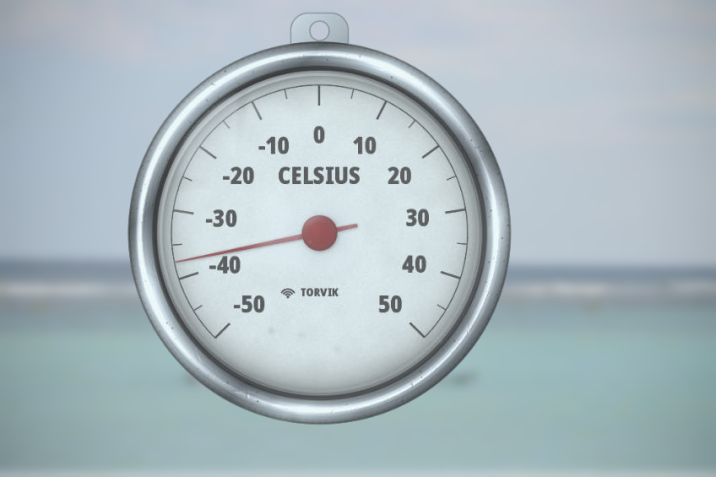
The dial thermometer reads -37.5 °C
